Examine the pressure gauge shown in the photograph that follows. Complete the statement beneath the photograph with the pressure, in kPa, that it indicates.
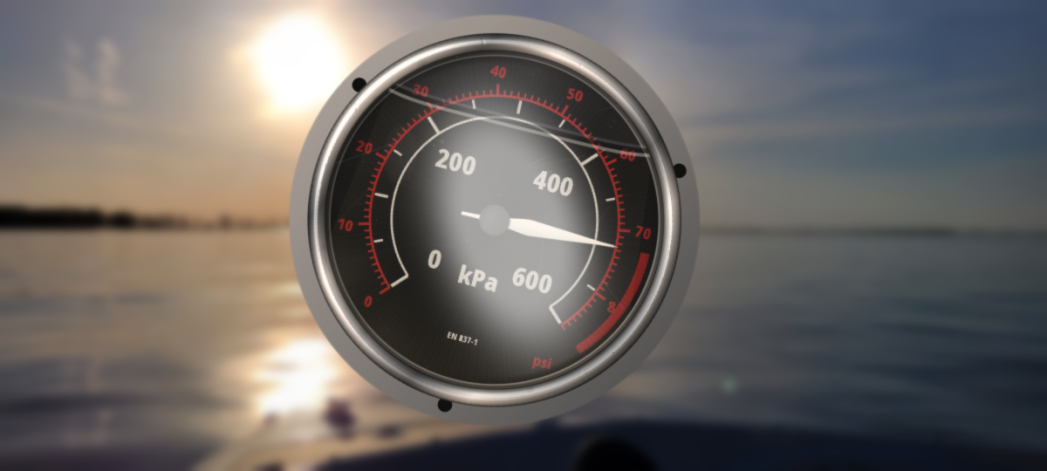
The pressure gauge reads 500 kPa
